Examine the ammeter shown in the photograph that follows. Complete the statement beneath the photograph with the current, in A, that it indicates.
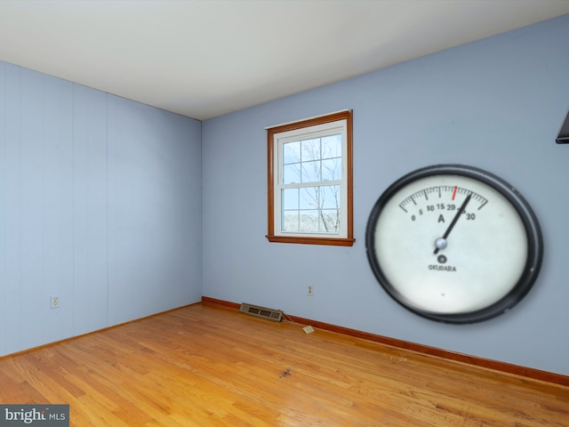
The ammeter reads 25 A
